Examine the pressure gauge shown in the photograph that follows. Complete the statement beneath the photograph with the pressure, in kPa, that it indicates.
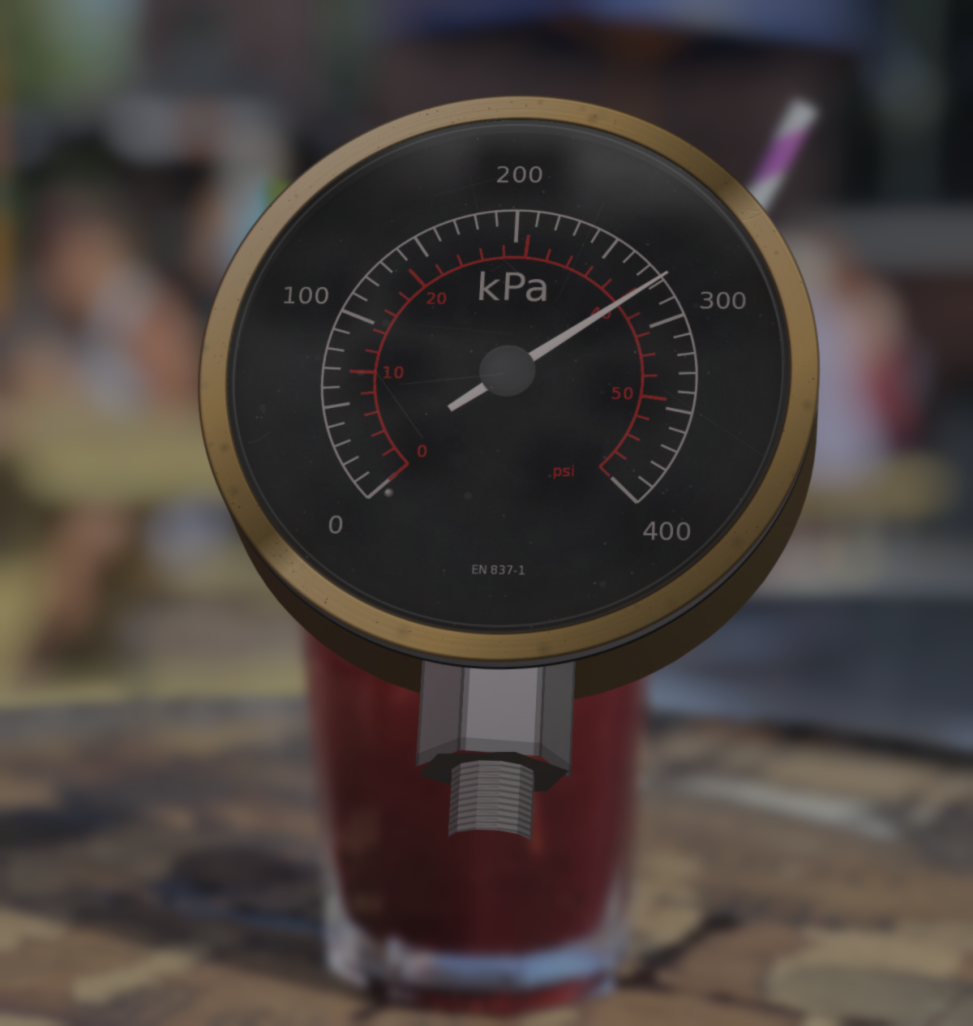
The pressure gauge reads 280 kPa
